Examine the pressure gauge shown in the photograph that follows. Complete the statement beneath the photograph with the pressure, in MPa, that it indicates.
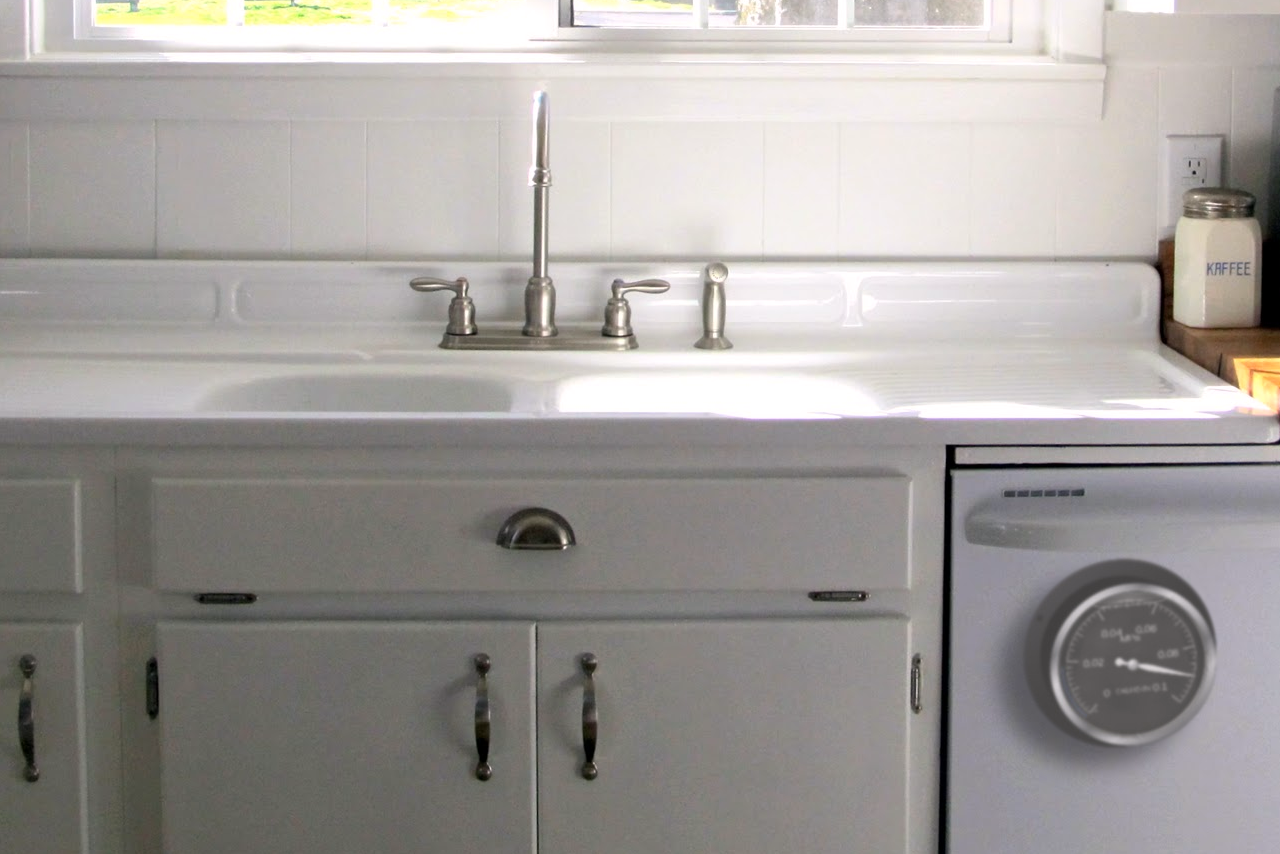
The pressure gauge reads 0.09 MPa
